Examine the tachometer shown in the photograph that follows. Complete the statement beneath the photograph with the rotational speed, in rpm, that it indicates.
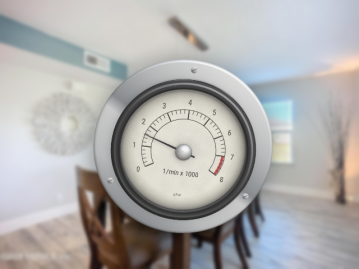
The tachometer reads 1600 rpm
